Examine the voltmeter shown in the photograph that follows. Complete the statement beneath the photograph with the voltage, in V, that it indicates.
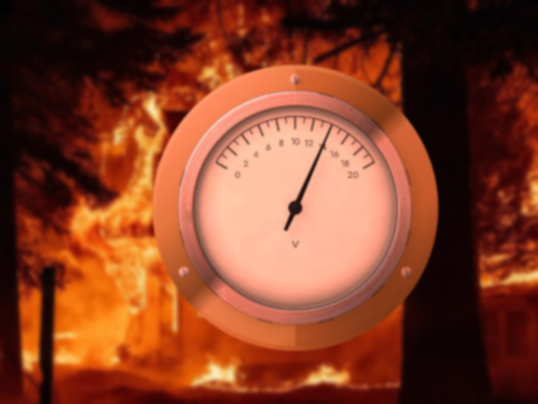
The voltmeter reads 14 V
